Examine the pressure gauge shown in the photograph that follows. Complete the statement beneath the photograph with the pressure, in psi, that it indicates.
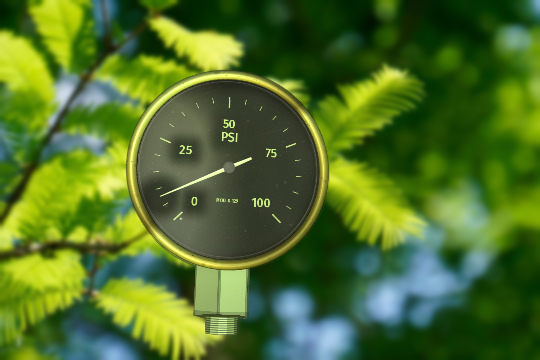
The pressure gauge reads 7.5 psi
